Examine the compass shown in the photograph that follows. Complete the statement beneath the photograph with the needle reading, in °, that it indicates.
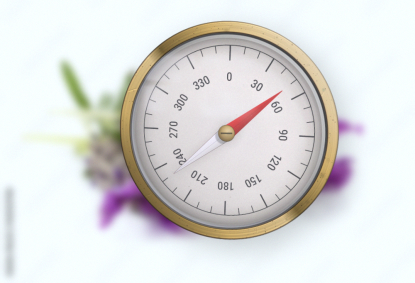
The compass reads 50 °
